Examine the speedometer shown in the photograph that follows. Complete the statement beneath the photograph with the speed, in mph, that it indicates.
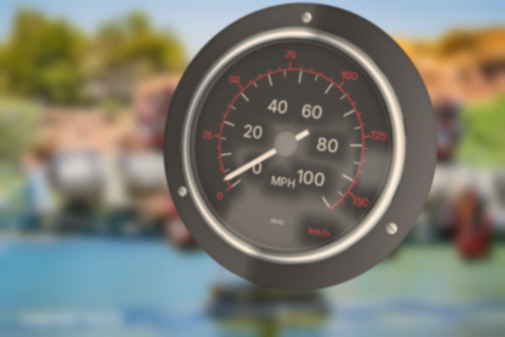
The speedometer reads 2.5 mph
